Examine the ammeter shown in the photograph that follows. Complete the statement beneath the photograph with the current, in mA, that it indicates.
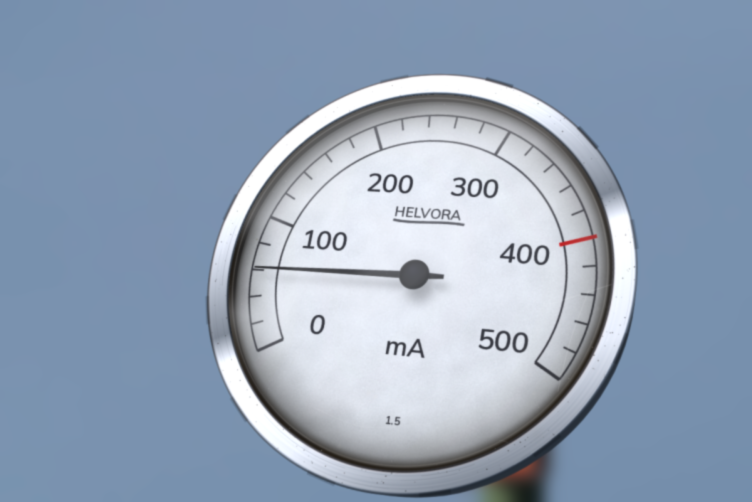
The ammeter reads 60 mA
